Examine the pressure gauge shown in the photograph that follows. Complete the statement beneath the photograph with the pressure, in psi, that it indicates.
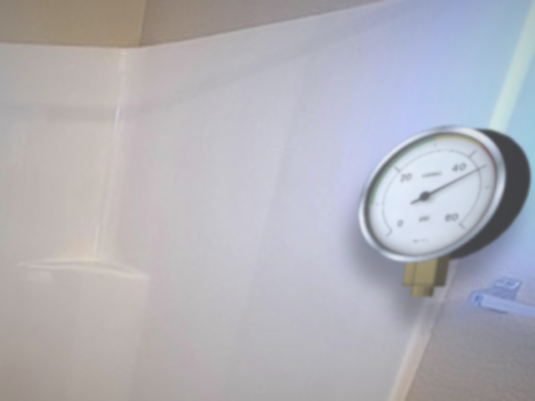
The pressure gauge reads 45 psi
